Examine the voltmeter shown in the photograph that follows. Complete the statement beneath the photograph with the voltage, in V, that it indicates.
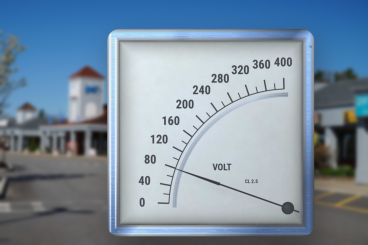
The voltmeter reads 80 V
